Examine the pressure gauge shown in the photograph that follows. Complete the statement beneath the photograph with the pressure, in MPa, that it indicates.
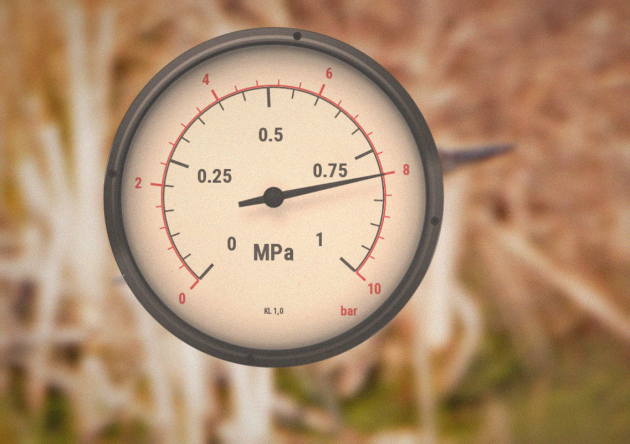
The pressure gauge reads 0.8 MPa
